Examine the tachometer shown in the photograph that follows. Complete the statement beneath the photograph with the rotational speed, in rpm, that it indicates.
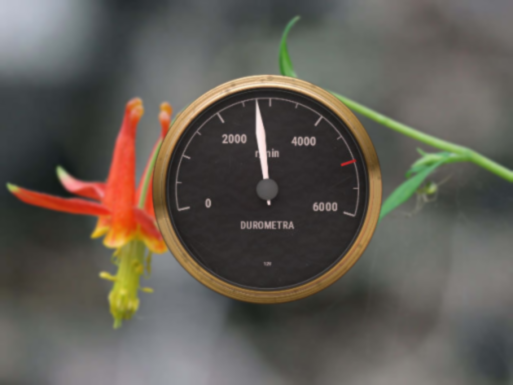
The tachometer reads 2750 rpm
